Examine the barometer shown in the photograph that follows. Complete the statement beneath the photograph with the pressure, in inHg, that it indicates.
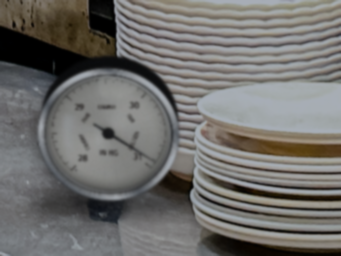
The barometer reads 30.9 inHg
